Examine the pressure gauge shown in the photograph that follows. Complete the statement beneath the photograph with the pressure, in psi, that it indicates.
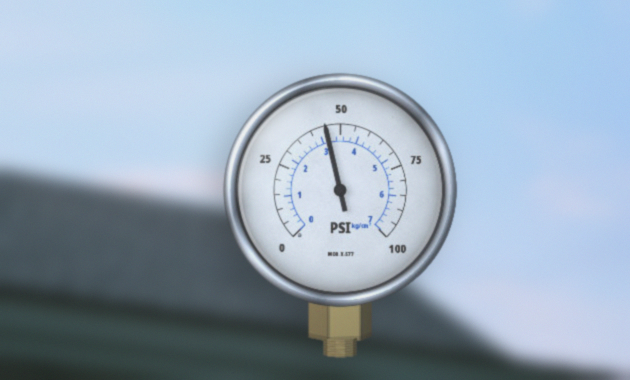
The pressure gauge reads 45 psi
